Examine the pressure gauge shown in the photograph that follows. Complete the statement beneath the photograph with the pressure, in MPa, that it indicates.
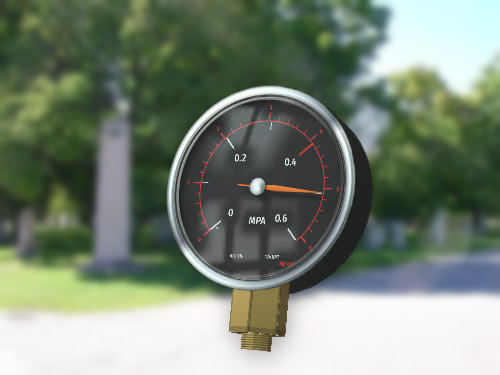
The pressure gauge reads 0.5 MPa
